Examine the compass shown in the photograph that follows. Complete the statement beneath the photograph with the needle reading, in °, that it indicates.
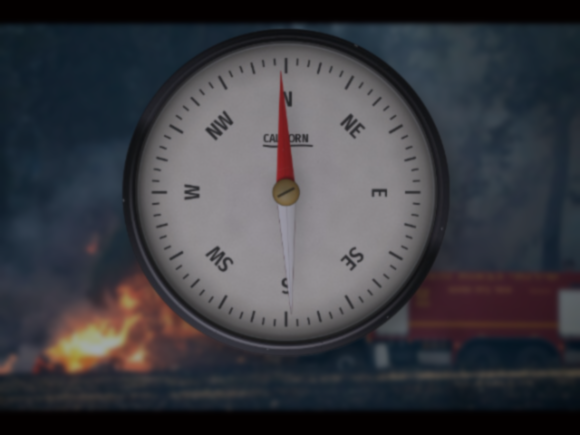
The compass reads 357.5 °
